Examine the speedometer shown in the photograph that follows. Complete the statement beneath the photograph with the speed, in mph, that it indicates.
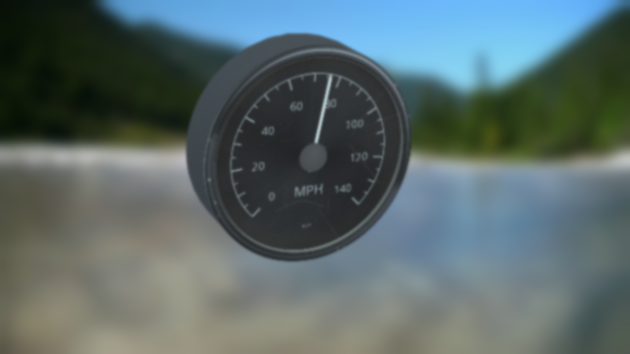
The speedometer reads 75 mph
